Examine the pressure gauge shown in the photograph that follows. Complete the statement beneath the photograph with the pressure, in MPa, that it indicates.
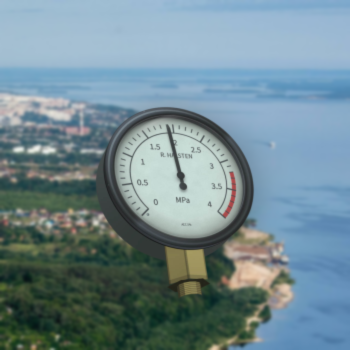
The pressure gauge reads 1.9 MPa
